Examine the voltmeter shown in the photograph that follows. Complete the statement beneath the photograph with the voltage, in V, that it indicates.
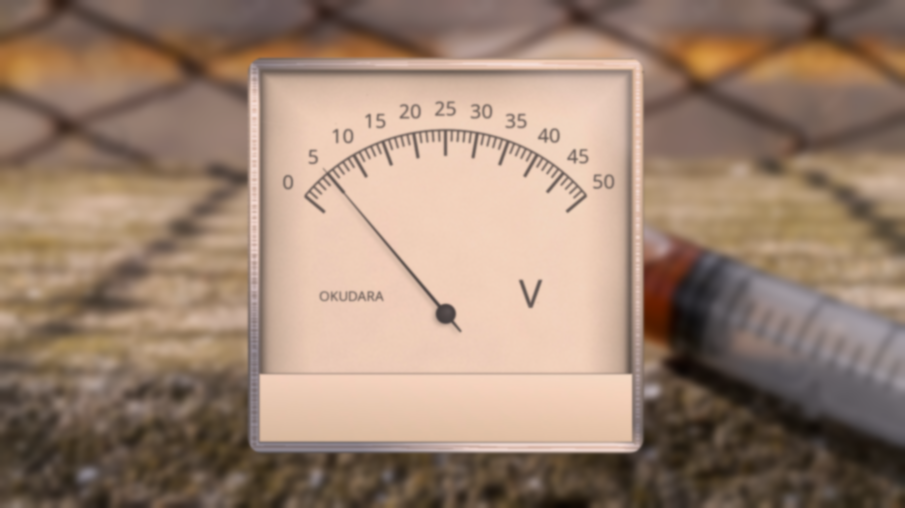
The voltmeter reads 5 V
